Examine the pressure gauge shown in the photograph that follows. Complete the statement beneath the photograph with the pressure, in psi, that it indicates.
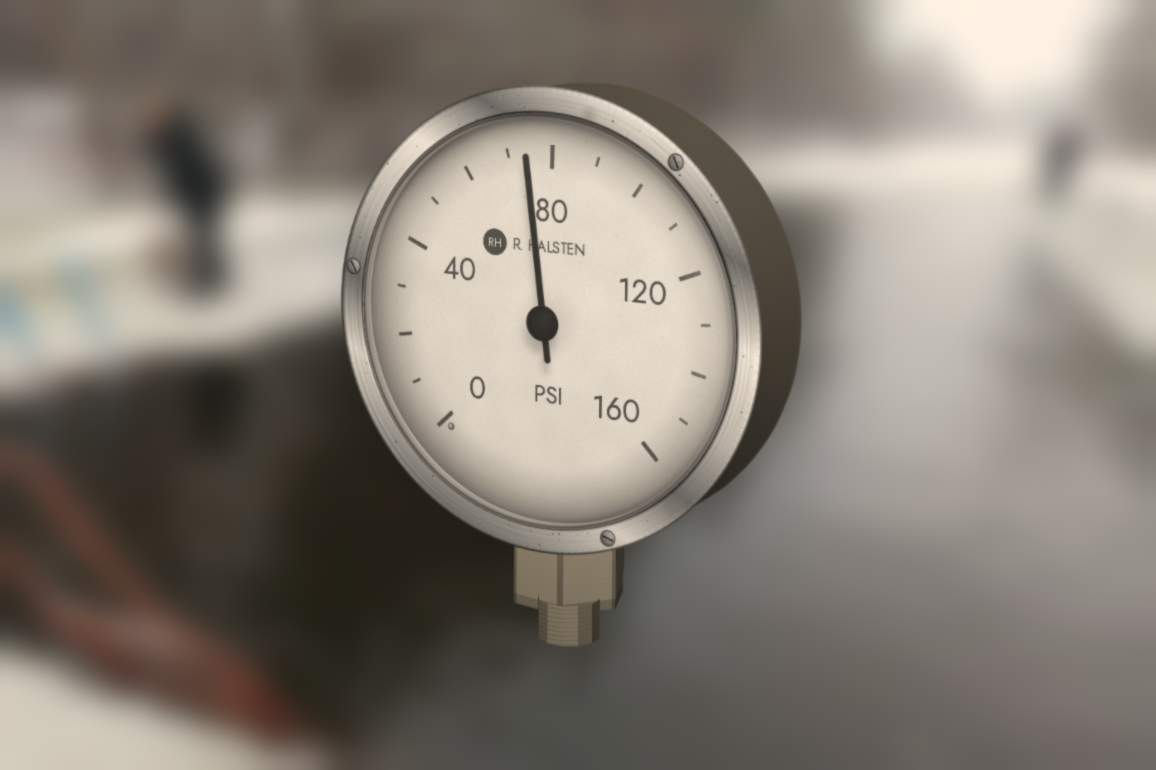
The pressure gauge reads 75 psi
